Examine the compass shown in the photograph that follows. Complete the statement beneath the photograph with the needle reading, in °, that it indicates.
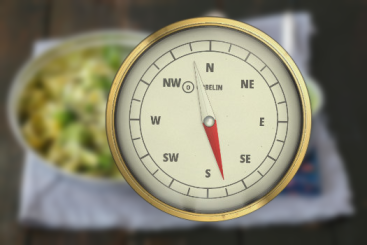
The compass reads 165 °
